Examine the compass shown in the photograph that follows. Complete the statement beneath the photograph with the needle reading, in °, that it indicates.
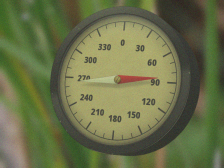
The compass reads 85 °
